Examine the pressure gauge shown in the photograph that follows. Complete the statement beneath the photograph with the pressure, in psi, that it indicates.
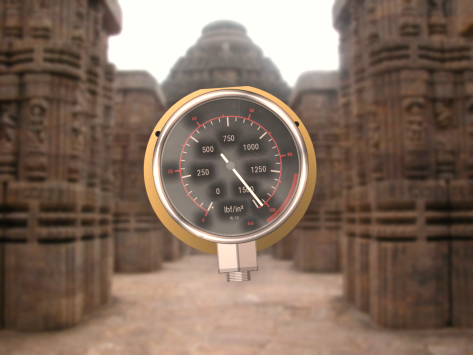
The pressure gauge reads 1475 psi
